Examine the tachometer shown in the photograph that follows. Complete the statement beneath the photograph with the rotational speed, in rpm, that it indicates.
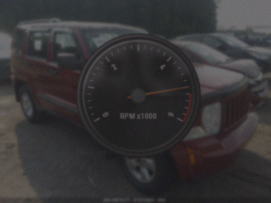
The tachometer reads 5000 rpm
